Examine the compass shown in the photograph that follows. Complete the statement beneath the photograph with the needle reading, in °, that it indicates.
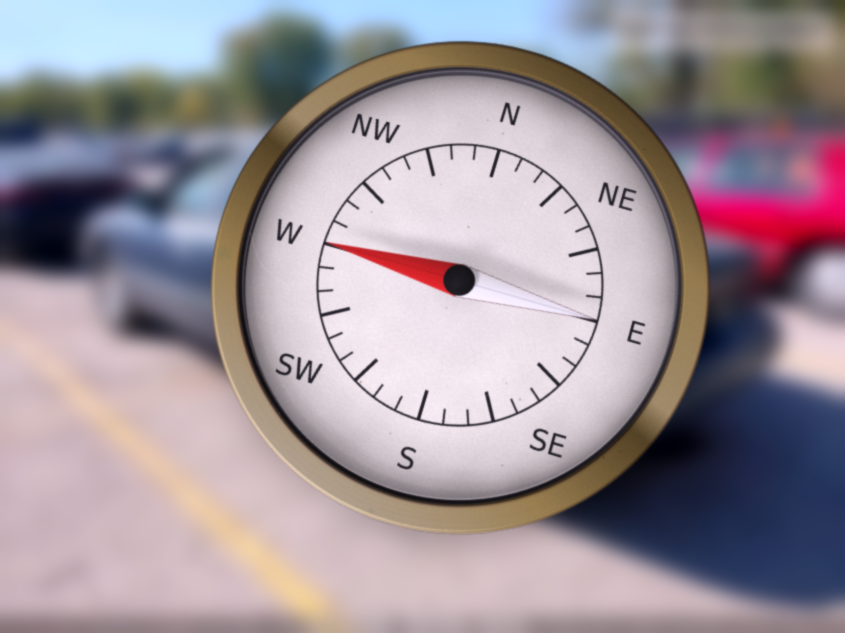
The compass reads 270 °
